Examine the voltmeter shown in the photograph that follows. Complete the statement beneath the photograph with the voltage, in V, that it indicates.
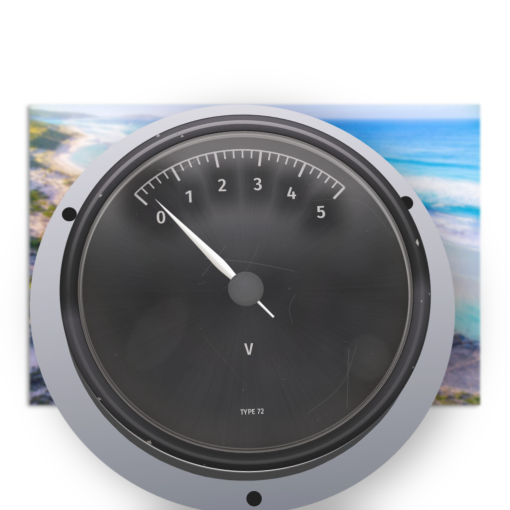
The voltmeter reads 0.2 V
